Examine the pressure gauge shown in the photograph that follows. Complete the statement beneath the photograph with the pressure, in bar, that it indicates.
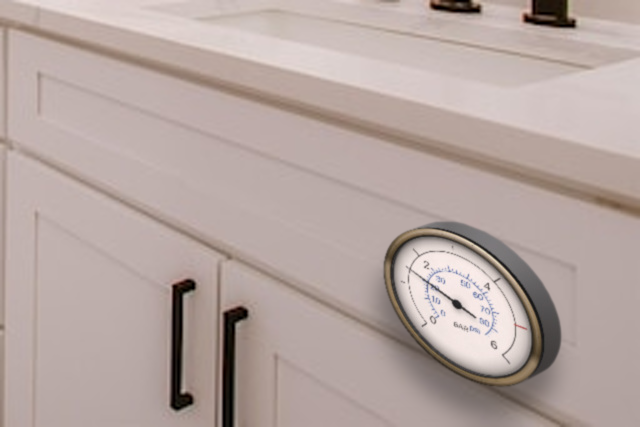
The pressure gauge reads 1.5 bar
